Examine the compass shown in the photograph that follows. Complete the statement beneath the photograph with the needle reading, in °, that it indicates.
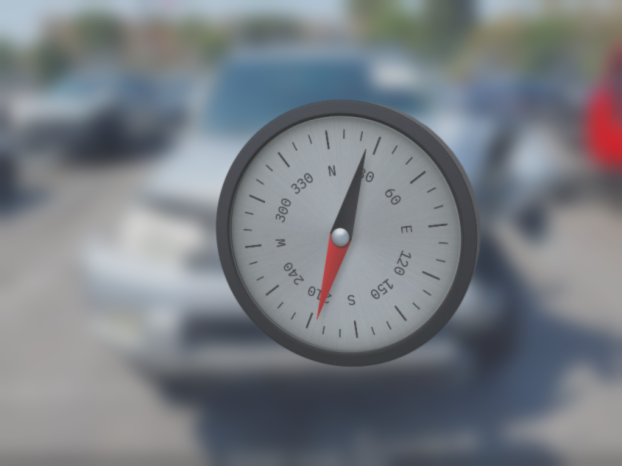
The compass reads 205 °
